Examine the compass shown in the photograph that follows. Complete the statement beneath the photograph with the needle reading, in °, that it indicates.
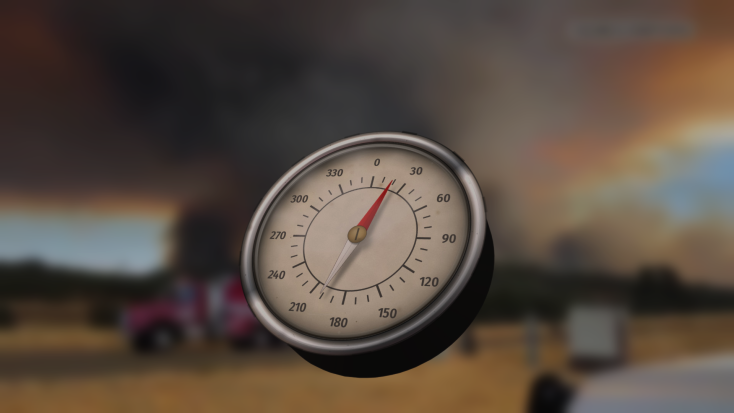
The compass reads 20 °
